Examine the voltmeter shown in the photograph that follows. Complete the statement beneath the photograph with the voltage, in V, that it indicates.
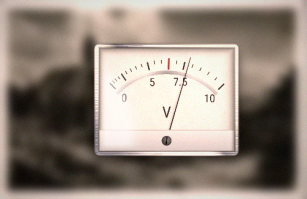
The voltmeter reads 7.75 V
